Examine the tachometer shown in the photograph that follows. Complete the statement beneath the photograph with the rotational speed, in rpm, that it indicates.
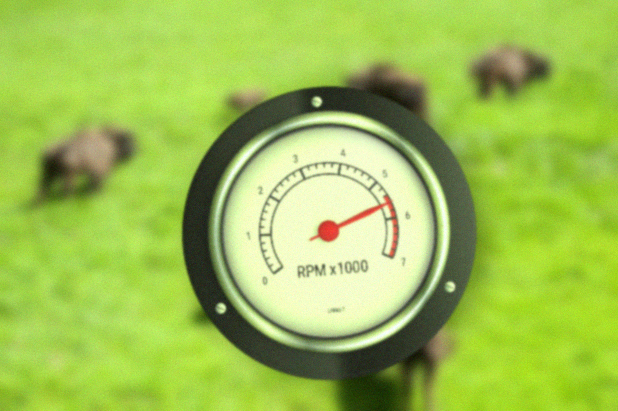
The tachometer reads 5600 rpm
